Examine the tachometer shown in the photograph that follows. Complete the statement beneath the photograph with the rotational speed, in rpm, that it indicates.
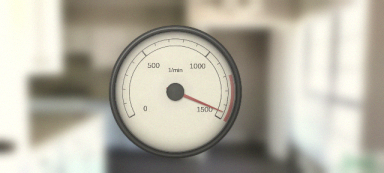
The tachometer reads 1450 rpm
